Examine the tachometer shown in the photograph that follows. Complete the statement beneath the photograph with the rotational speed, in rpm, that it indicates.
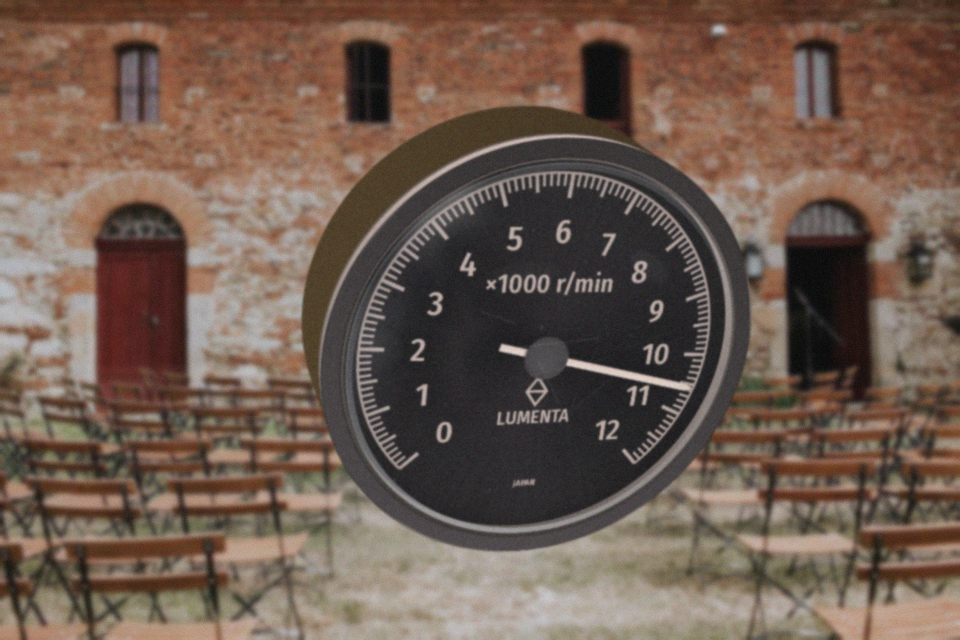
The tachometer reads 10500 rpm
